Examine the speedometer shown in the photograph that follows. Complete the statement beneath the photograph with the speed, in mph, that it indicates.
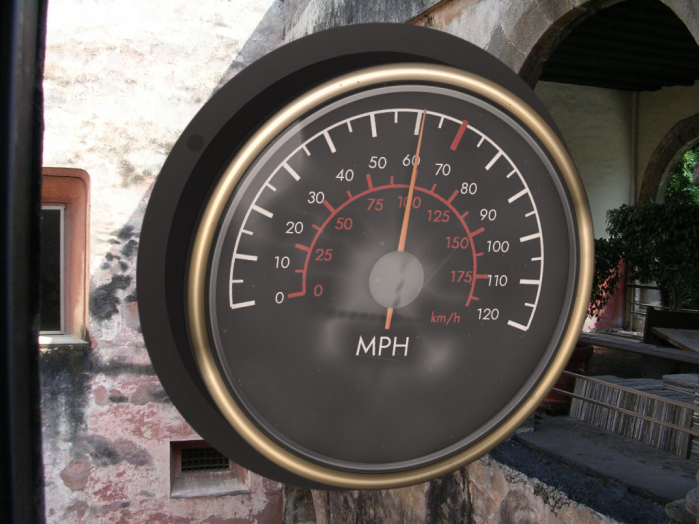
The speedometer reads 60 mph
